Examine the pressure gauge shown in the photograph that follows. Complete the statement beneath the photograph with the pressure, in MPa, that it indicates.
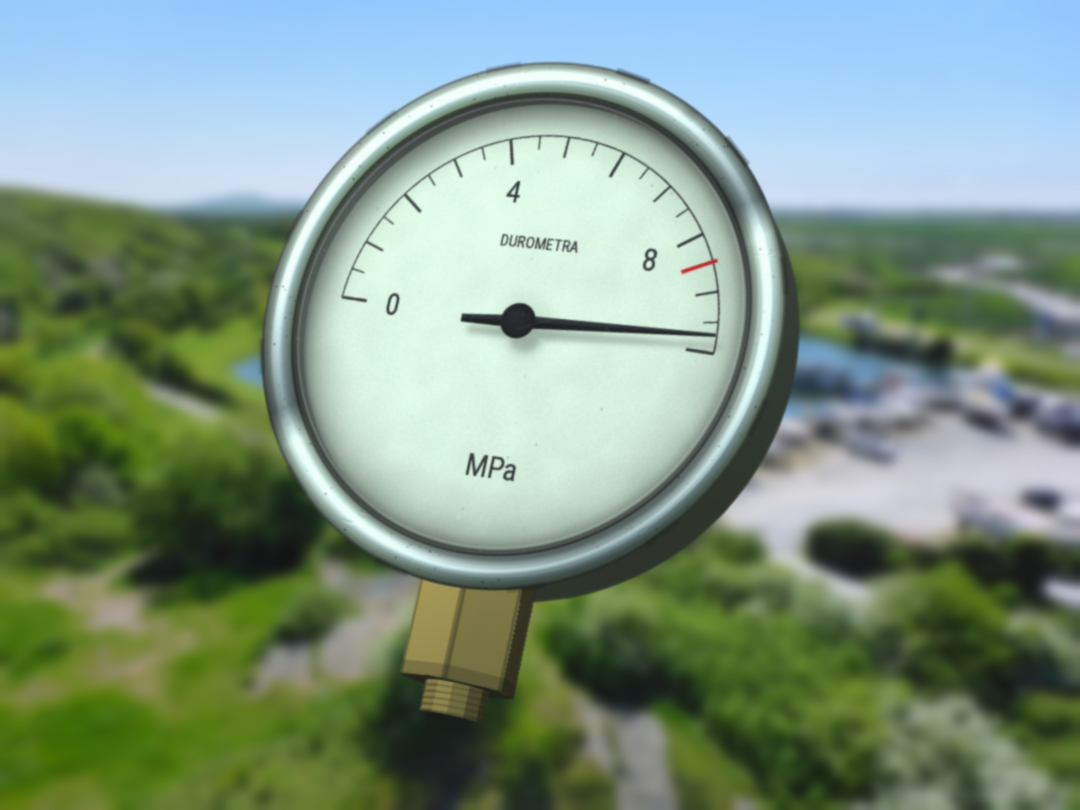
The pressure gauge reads 9.75 MPa
